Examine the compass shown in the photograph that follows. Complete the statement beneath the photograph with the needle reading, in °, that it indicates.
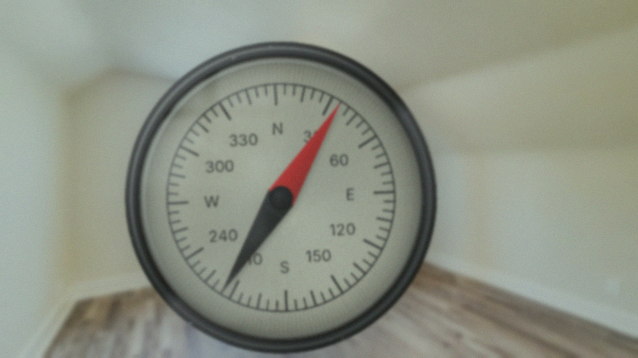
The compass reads 35 °
